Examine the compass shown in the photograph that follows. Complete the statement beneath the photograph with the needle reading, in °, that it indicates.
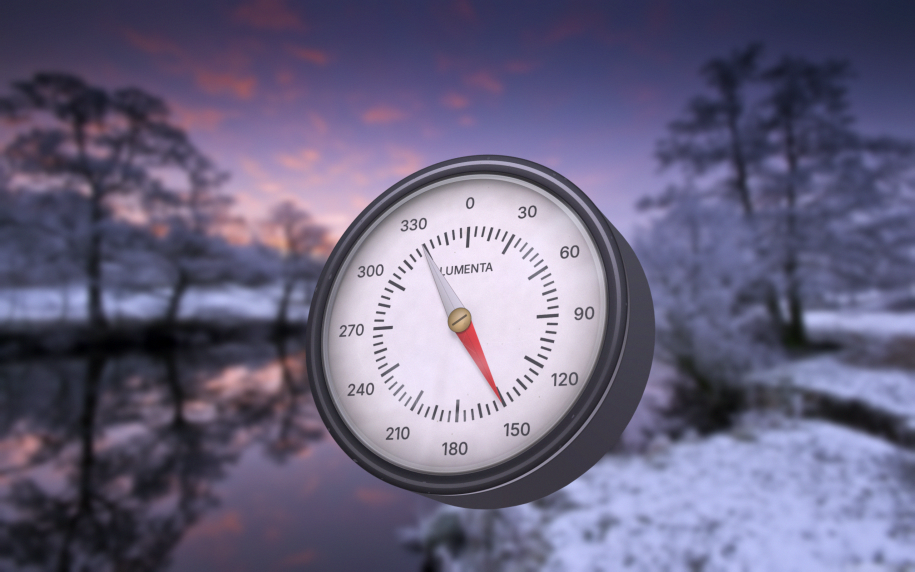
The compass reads 150 °
